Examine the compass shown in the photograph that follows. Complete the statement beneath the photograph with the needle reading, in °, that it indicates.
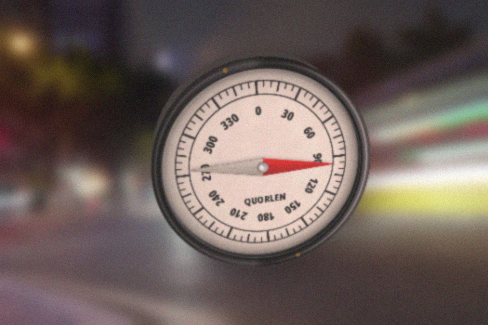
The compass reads 95 °
